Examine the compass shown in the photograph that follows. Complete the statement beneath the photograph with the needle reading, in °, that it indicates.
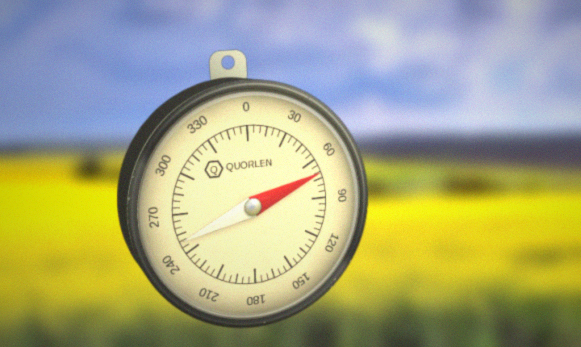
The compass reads 70 °
